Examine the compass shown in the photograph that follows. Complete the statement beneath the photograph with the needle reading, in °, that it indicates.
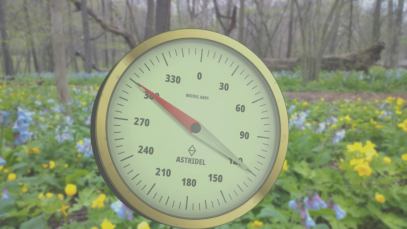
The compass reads 300 °
